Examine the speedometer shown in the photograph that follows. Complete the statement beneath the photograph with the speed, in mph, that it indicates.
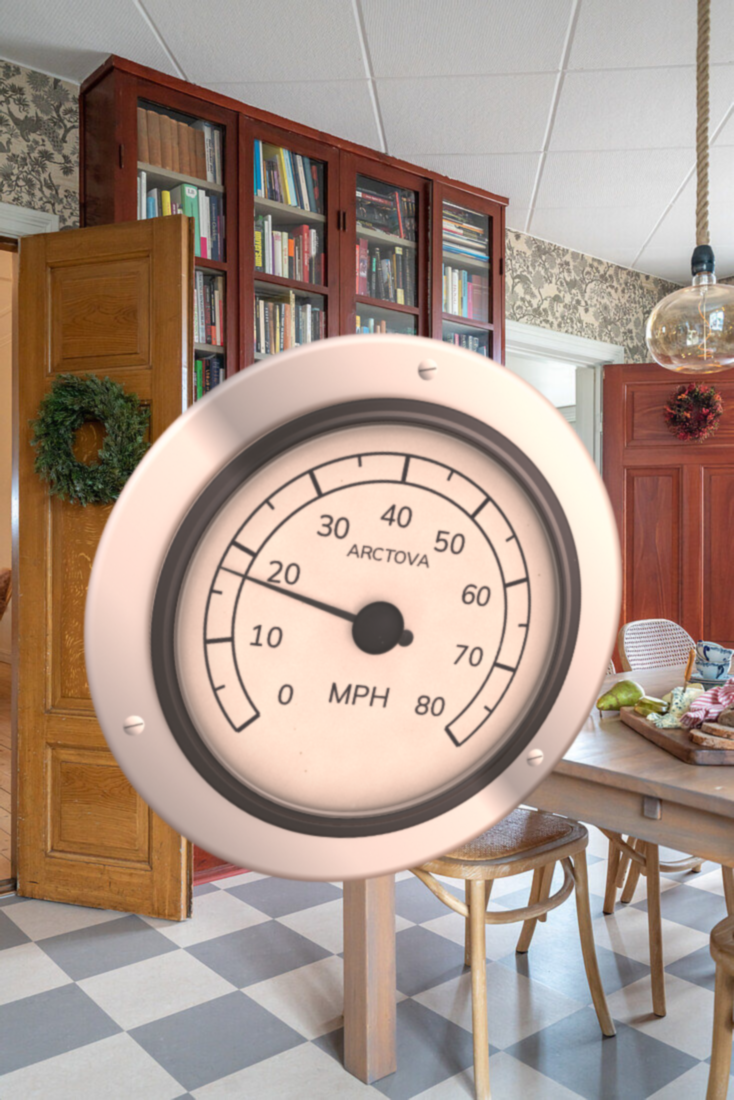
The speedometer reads 17.5 mph
